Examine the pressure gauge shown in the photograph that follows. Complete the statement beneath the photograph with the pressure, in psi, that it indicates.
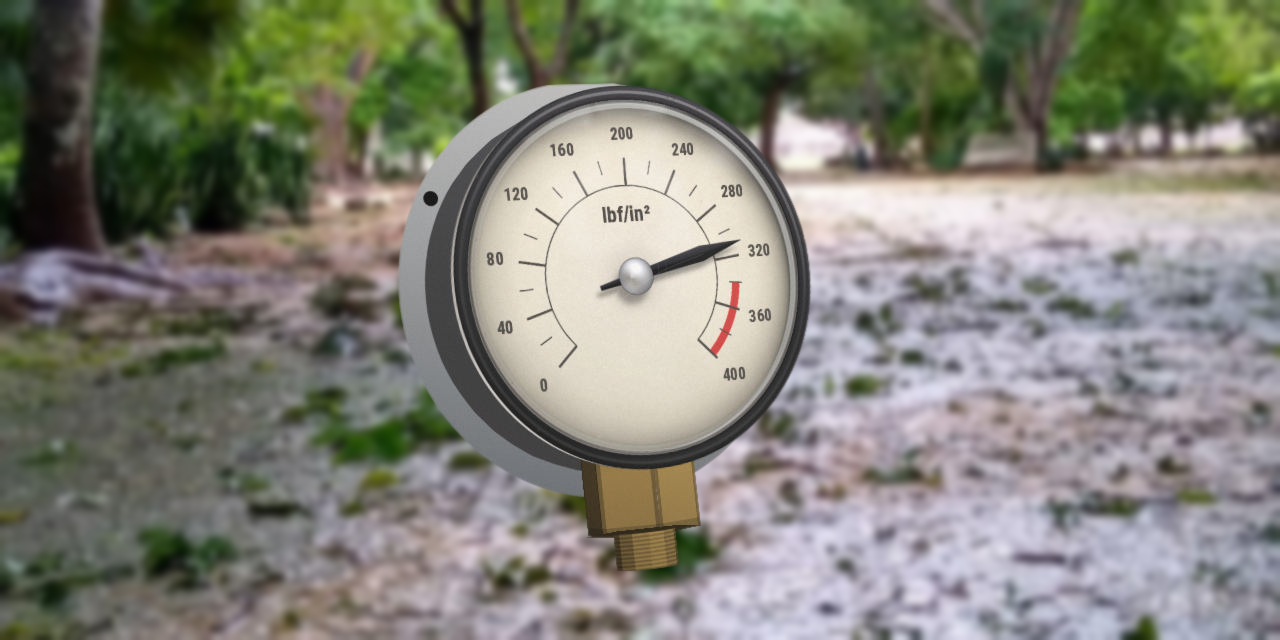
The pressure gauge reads 310 psi
